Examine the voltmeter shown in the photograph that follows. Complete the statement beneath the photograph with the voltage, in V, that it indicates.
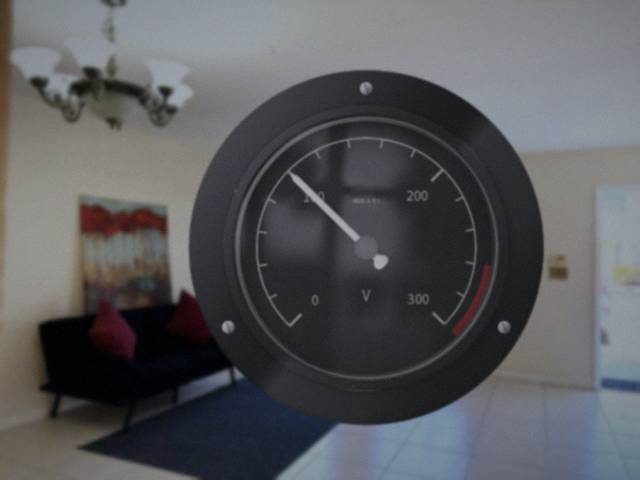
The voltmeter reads 100 V
